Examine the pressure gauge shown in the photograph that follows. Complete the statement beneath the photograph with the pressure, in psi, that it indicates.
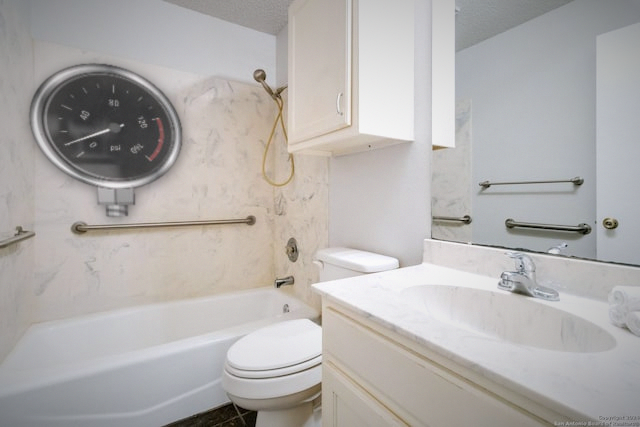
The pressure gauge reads 10 psi
